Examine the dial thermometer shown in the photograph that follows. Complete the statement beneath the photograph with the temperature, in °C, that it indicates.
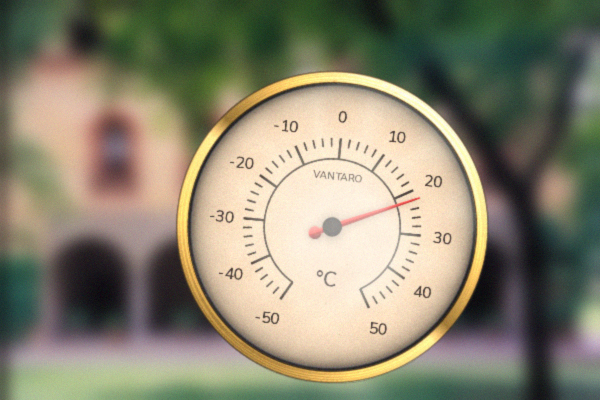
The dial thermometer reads 22 °C
